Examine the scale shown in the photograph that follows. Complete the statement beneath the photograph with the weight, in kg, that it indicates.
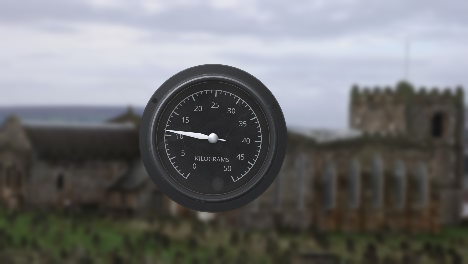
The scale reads 11 kg
